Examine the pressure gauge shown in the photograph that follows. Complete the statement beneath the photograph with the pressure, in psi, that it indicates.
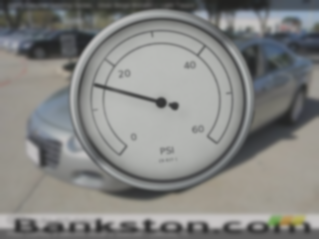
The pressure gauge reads 15 psi
